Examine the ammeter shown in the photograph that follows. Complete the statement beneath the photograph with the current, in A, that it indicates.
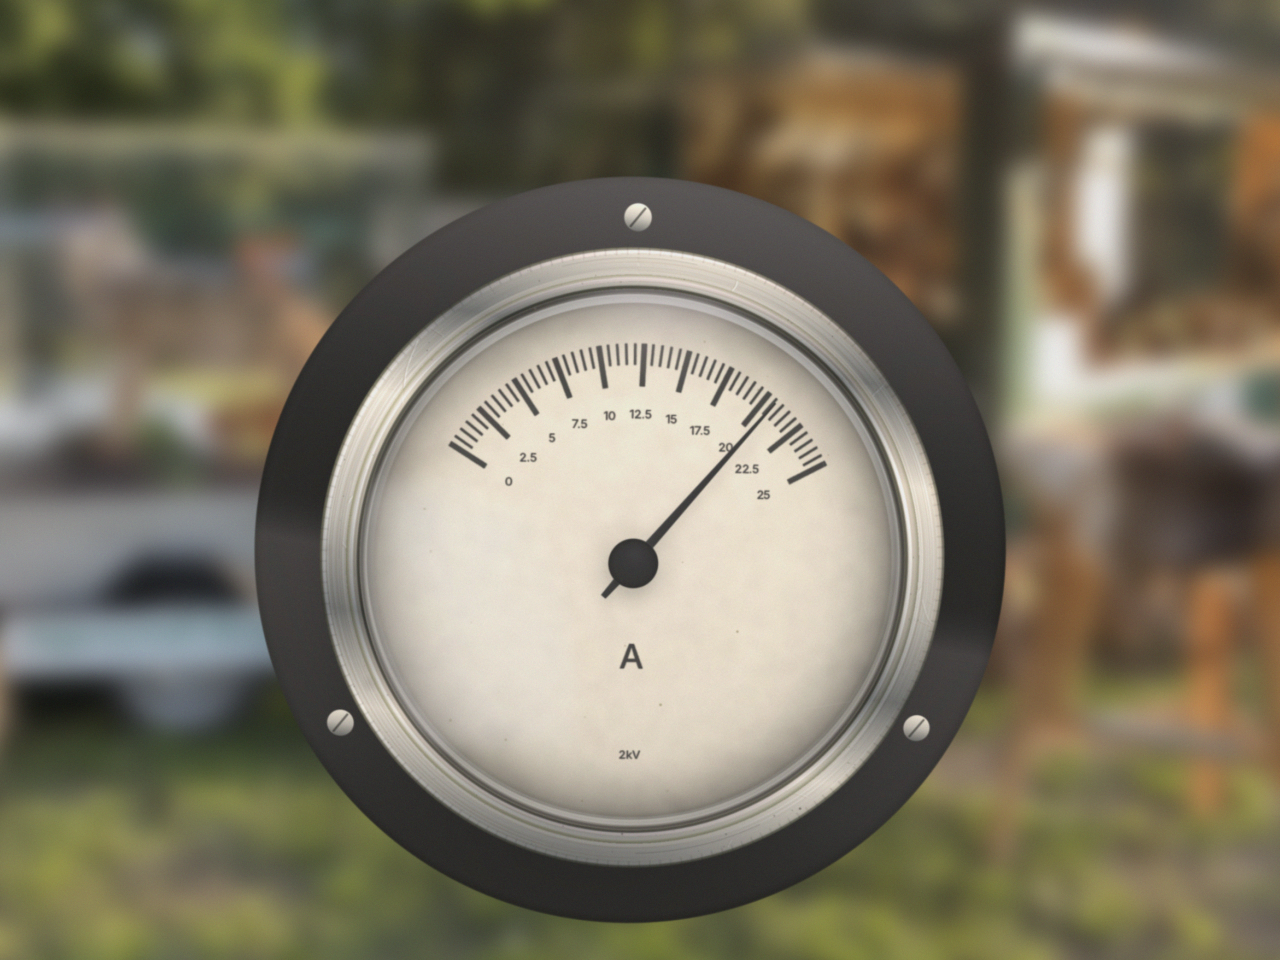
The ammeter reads 20.5 A
